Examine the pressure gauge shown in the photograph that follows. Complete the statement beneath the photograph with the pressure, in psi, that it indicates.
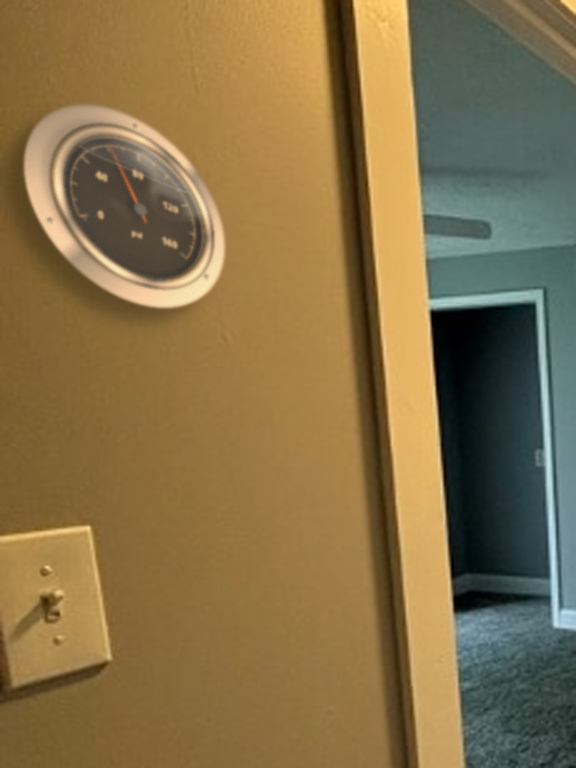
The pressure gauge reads 60 psi
